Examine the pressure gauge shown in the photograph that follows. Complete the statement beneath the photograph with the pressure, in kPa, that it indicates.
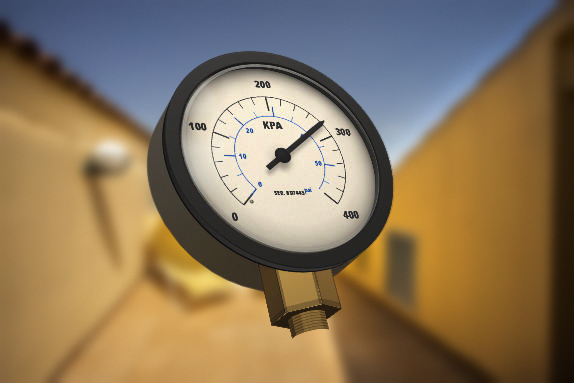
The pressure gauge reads 280 kPa
